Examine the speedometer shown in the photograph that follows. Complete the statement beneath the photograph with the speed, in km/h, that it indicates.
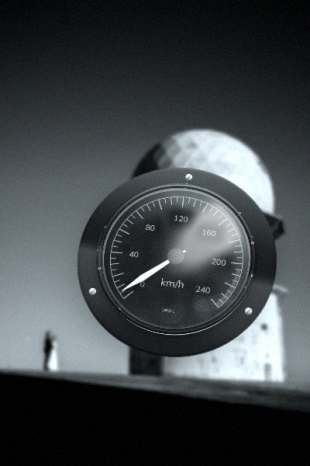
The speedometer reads 5 km/h
